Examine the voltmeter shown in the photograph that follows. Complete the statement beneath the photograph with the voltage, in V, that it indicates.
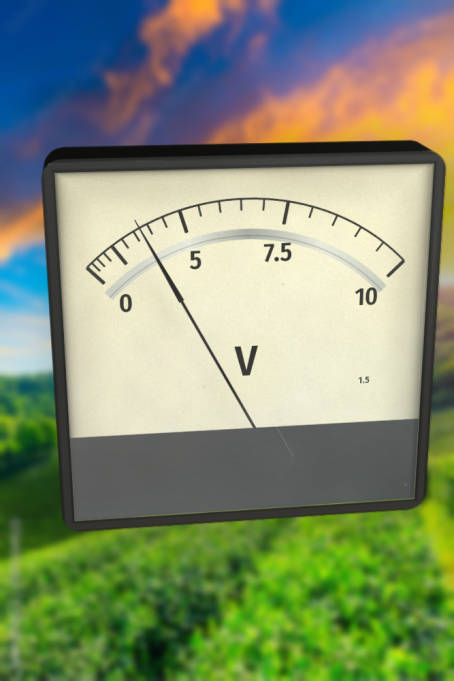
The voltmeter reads 3.75 V
